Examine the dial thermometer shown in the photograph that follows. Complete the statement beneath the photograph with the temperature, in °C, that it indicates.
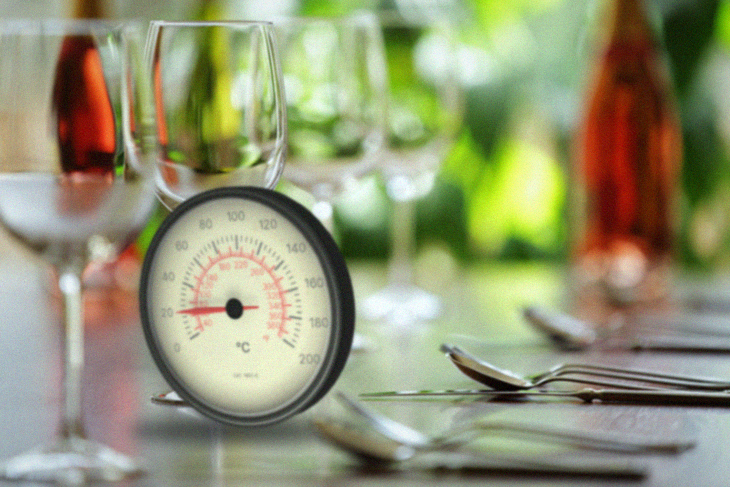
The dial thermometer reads 20 °C
